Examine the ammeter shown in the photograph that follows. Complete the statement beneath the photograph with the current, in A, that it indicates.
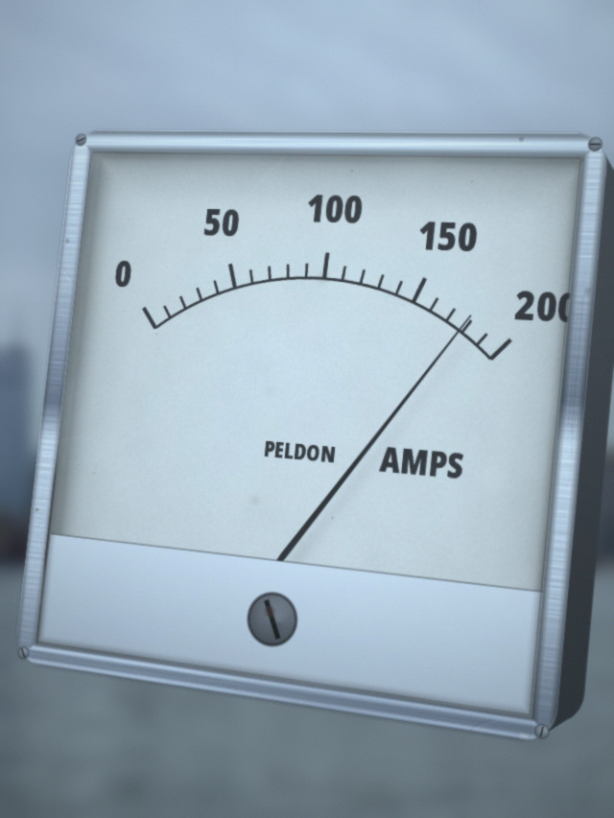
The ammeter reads 180 A
